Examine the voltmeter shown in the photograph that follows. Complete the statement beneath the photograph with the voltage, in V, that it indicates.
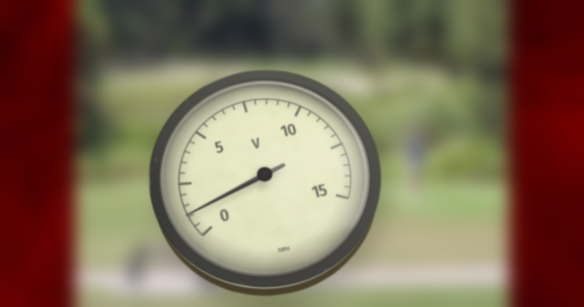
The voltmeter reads 1 V
